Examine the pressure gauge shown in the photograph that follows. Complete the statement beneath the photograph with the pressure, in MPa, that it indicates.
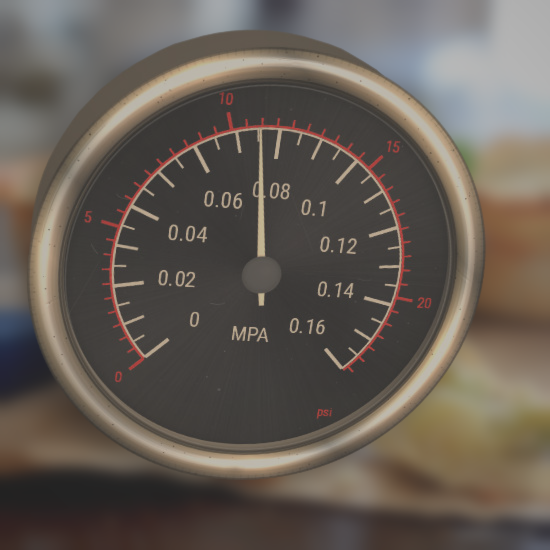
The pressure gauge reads 0.075 MPa
